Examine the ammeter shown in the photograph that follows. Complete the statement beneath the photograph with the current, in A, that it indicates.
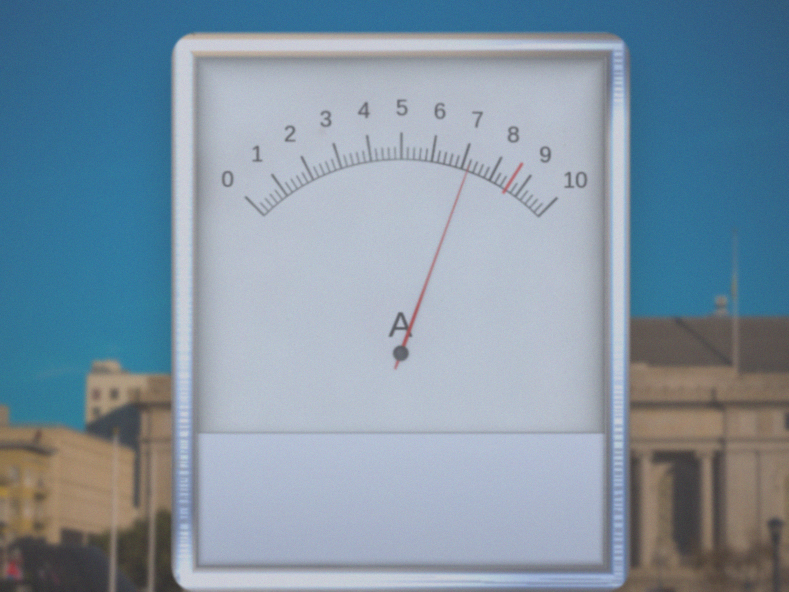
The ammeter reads 7.2 A
